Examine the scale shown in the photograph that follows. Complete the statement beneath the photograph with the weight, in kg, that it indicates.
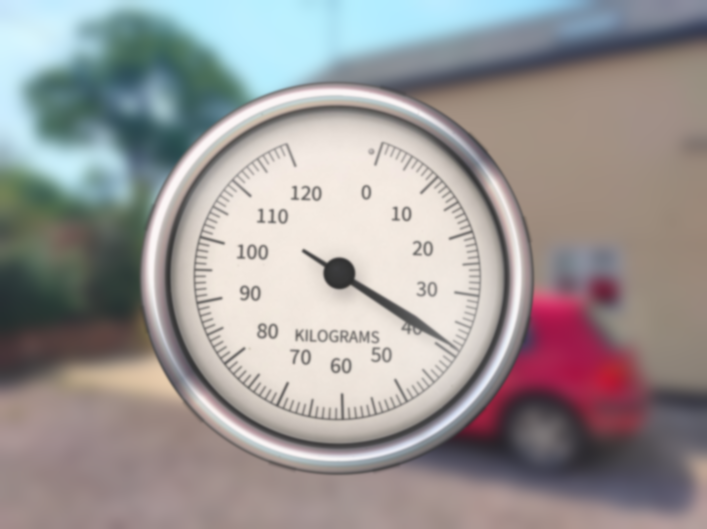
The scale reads 39 kg
